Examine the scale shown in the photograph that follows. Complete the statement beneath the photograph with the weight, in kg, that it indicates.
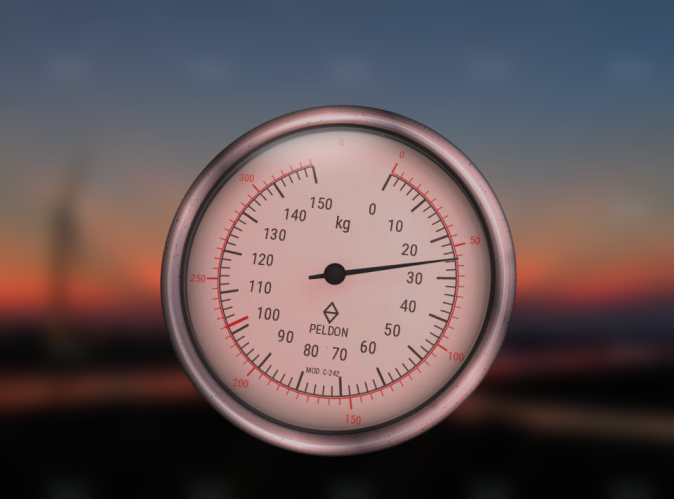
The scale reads 26 kg
